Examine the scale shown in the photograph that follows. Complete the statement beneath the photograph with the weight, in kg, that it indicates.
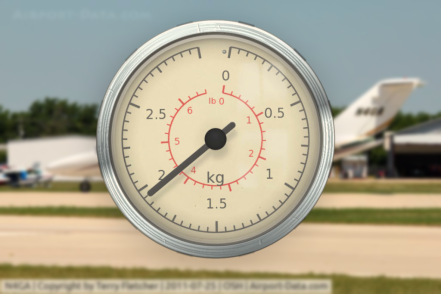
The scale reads 1.95 kg
